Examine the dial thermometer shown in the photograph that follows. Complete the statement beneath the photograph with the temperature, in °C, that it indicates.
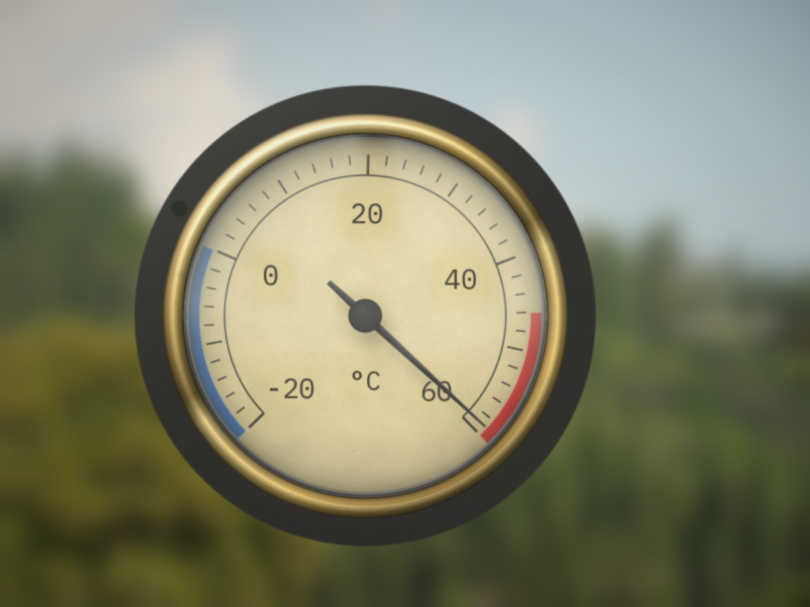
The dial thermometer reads 59 °C
